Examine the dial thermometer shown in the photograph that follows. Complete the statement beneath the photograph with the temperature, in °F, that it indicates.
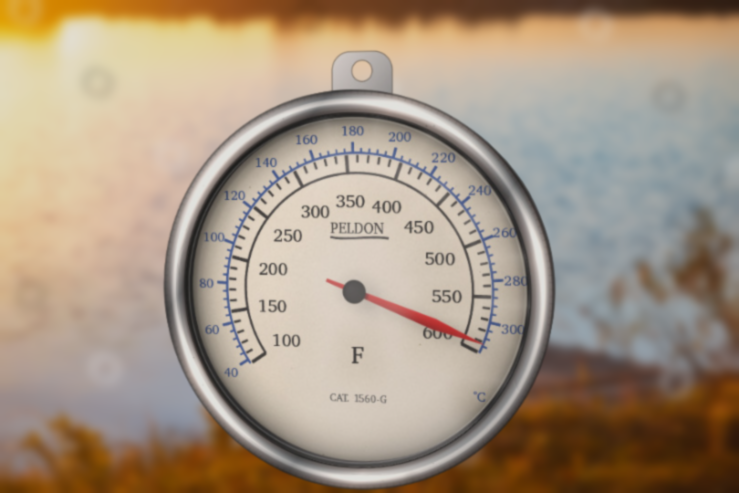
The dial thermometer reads 590 °F
